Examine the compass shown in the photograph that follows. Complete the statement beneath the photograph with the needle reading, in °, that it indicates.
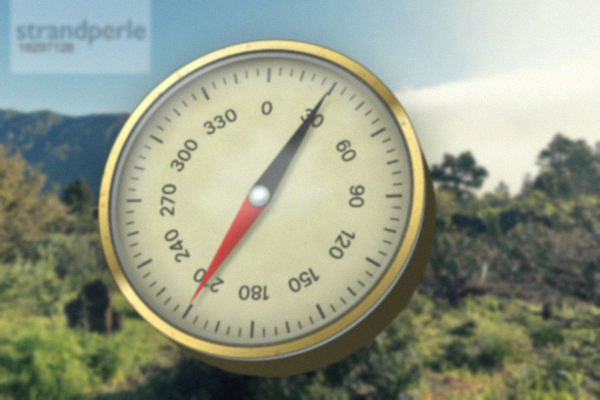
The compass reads 210 °
